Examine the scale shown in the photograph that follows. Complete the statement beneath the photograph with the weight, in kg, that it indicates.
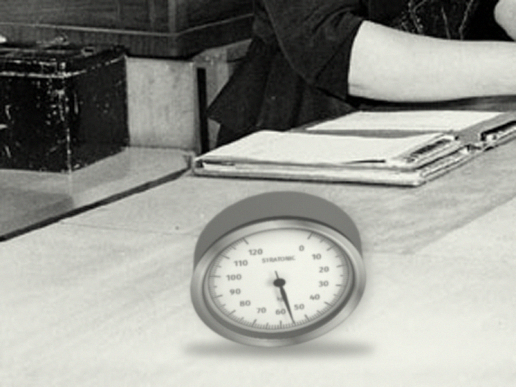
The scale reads 55 kg
